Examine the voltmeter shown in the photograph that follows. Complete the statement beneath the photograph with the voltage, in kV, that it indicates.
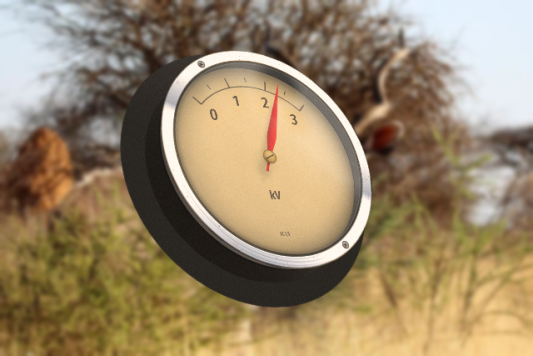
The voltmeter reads 2.25 kV
